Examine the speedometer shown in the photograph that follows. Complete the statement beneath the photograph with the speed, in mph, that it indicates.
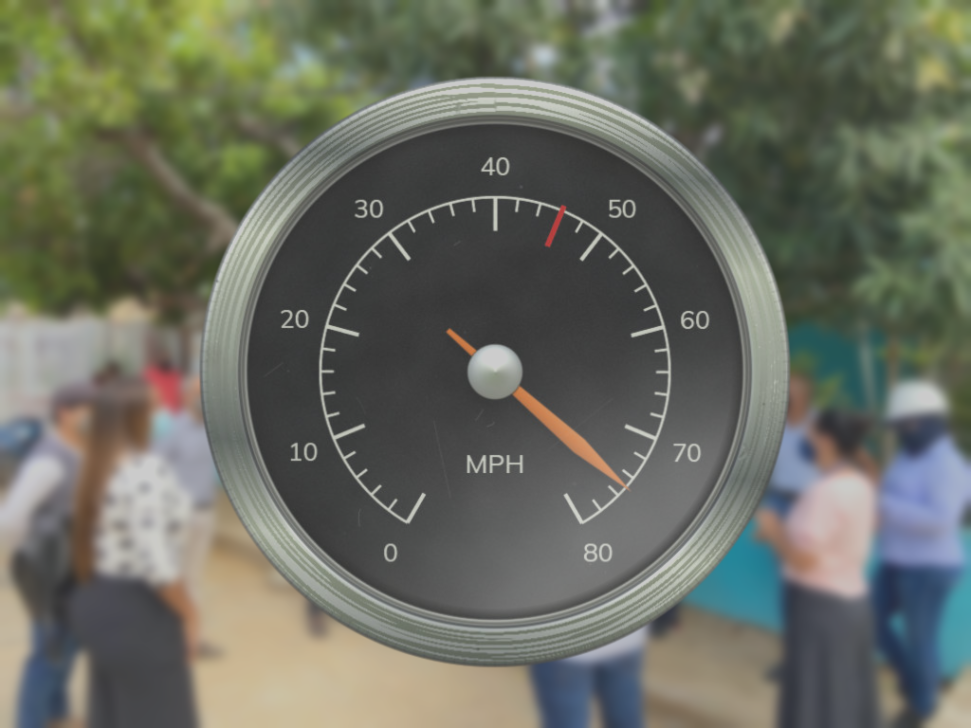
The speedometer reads 75 mph
